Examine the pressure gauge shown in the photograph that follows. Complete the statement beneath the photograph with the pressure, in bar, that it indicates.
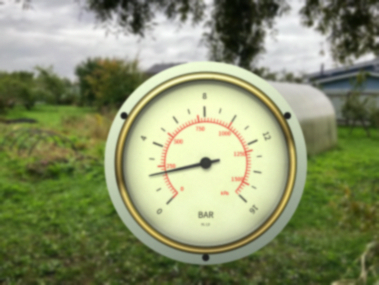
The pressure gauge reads 2 bar
